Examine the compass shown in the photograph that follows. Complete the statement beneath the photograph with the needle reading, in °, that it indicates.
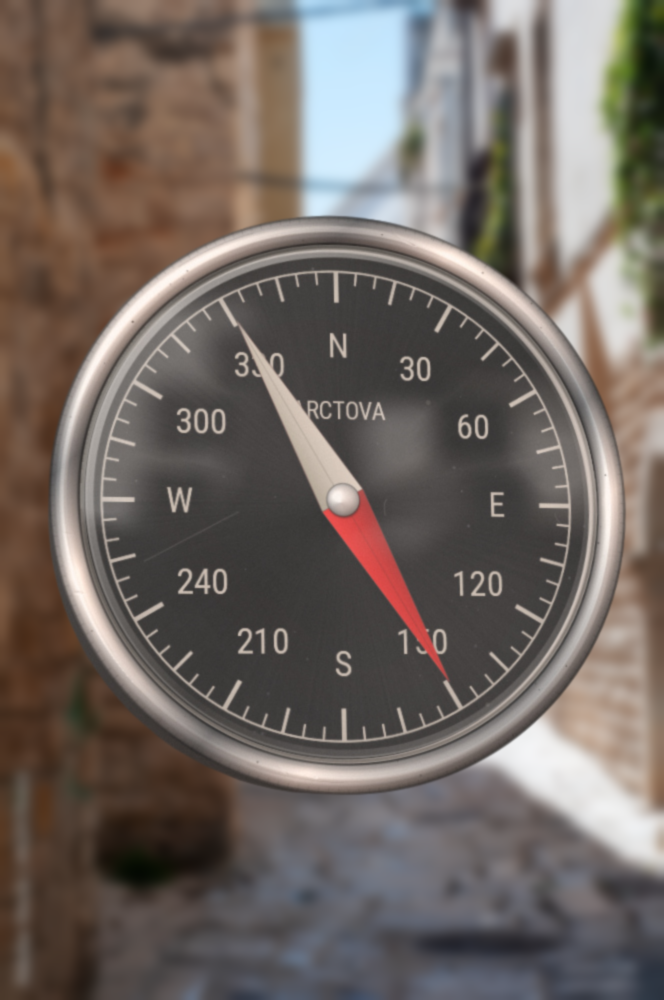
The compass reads 150 °
